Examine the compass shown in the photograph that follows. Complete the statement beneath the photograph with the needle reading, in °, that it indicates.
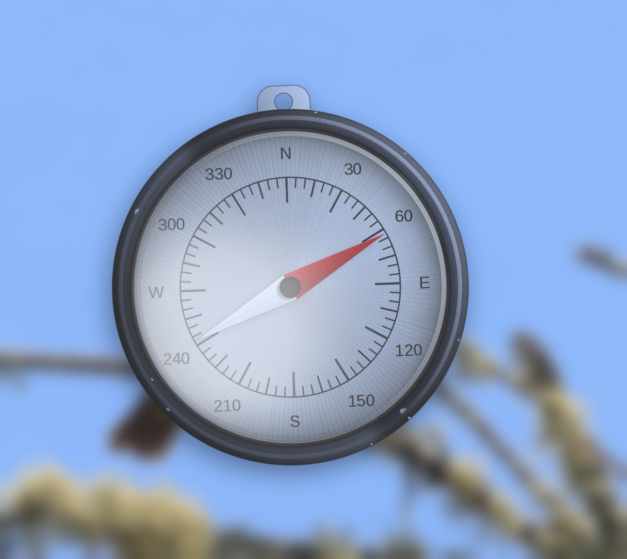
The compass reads 62.5 °
